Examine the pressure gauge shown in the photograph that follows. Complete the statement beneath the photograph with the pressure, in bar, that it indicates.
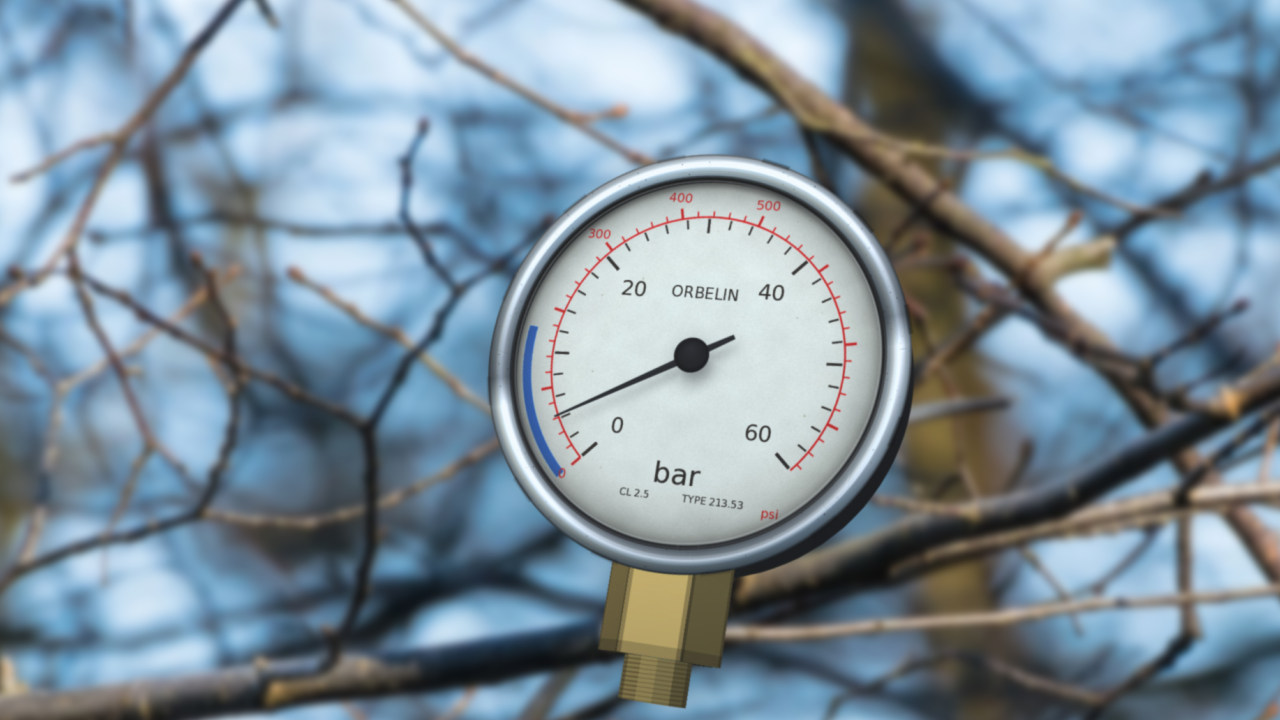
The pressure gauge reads 4 bar
